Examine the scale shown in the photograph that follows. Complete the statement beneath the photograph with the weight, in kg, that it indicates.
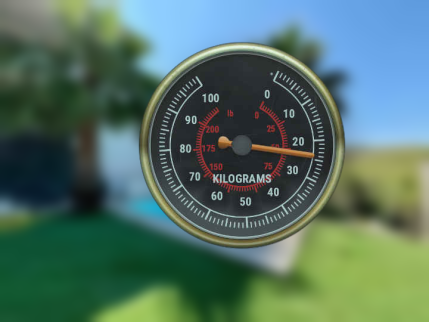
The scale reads 24 kg
